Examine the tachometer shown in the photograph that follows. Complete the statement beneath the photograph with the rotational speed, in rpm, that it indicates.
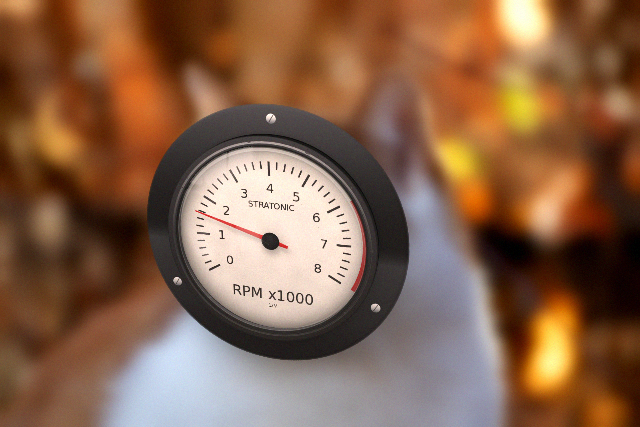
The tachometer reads 1600 rpm
